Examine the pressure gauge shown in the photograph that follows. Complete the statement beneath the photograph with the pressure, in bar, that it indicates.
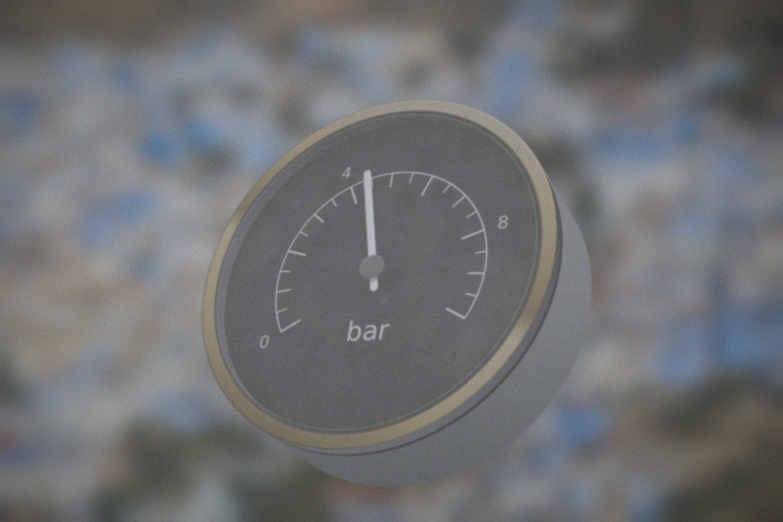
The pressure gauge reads 4.5 bar
